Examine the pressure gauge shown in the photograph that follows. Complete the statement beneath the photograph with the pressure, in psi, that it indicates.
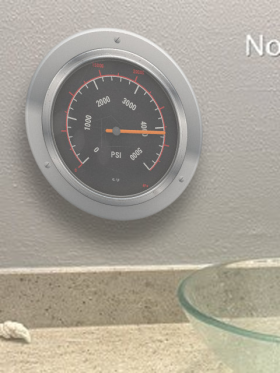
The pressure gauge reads 4100 psi
